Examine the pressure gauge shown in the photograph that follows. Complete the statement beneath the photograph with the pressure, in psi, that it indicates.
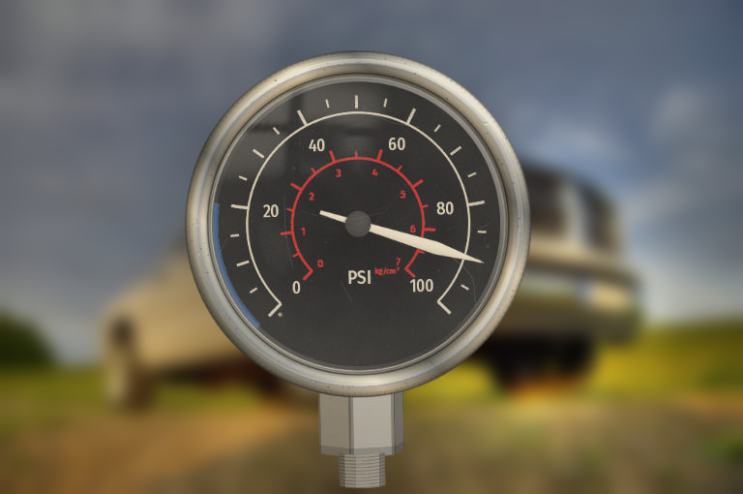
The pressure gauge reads 90 psi
